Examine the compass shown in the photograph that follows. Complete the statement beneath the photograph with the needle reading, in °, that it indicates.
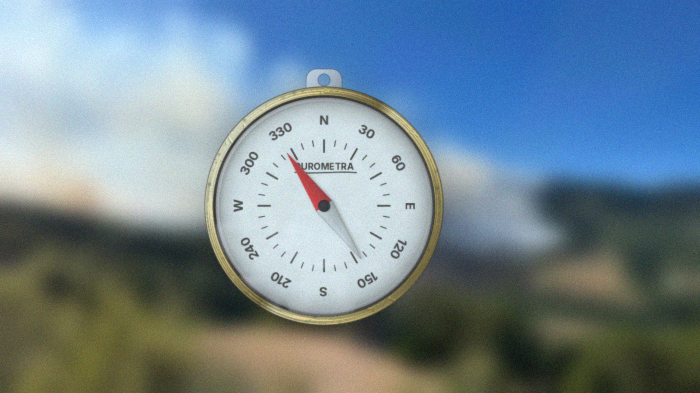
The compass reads 325 °
